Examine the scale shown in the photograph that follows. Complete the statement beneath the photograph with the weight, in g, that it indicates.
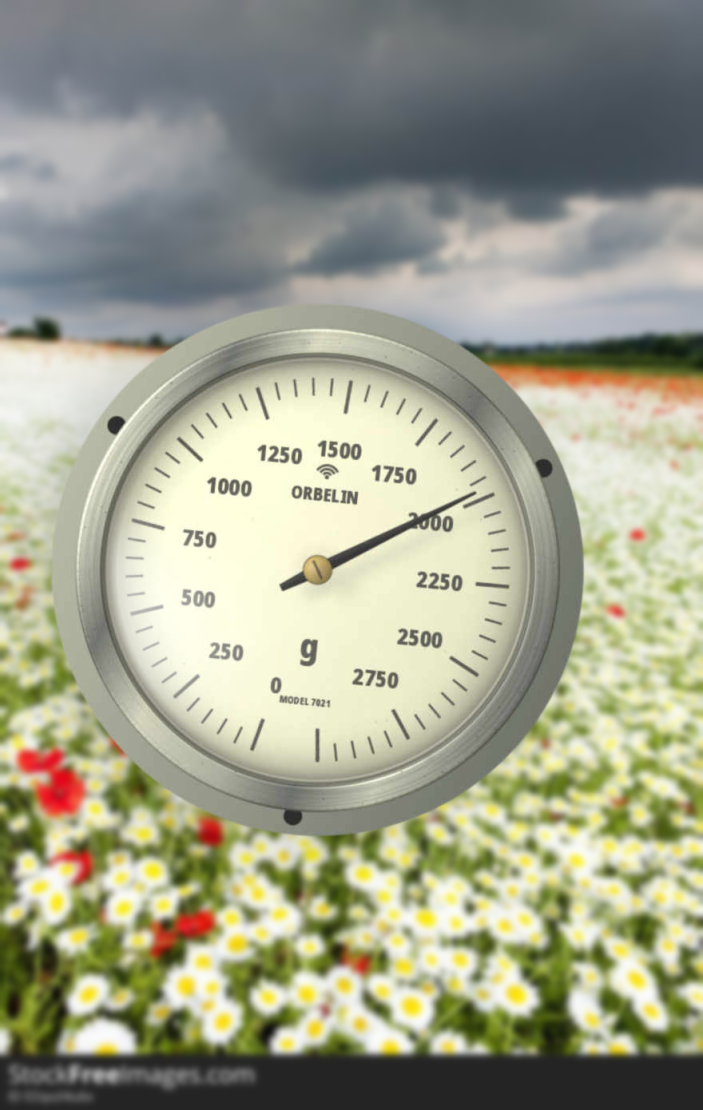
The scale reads 1975 g
